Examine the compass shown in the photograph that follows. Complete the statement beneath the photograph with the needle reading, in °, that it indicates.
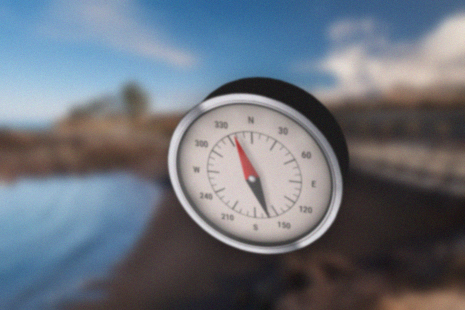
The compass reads 340 °
